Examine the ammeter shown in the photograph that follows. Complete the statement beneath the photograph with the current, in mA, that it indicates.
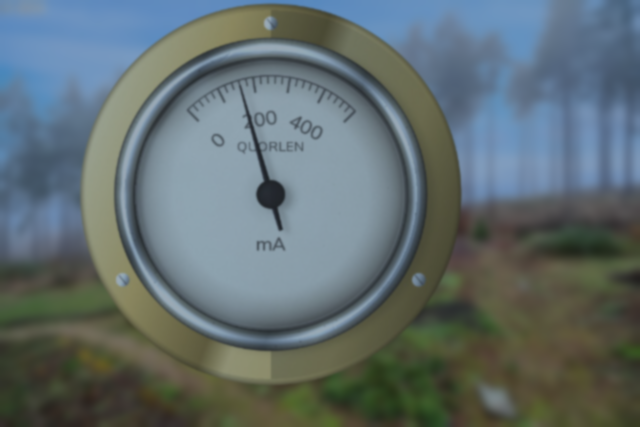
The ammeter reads 160 mA
